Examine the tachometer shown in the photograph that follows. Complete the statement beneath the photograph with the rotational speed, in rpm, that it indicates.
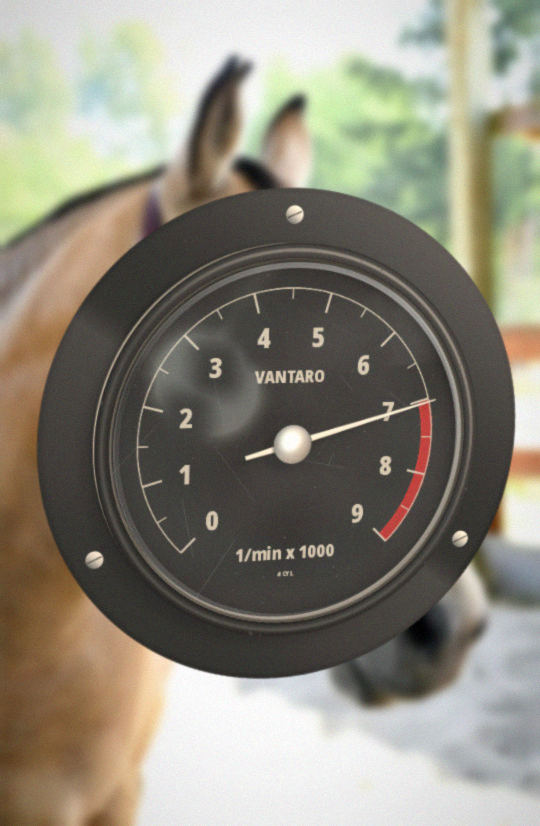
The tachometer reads 7000 rpm
